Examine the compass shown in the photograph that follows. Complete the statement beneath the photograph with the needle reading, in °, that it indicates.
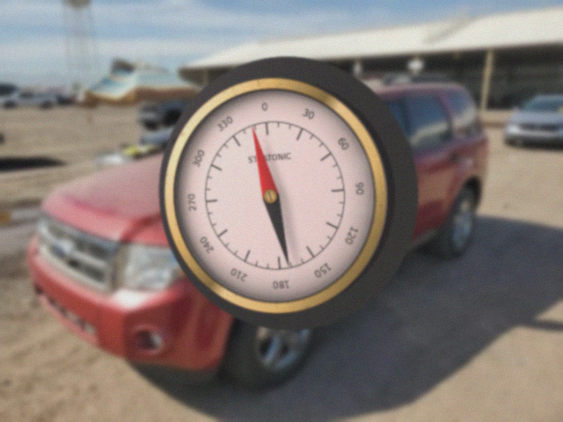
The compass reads 350 °
